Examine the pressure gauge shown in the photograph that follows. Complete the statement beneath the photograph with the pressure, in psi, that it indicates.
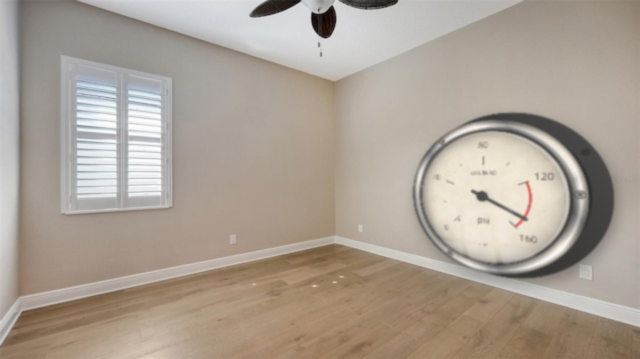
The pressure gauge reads 150 psi
